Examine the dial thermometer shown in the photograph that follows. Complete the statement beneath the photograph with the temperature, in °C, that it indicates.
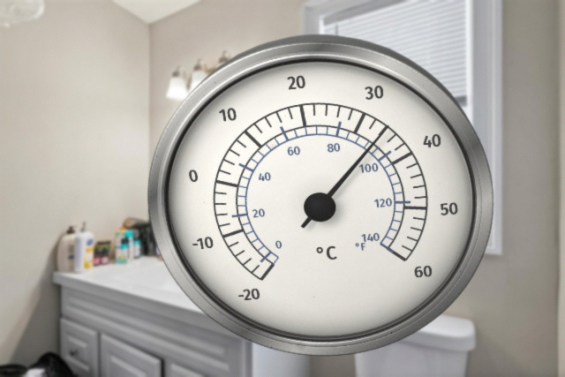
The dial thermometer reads 34 °C
